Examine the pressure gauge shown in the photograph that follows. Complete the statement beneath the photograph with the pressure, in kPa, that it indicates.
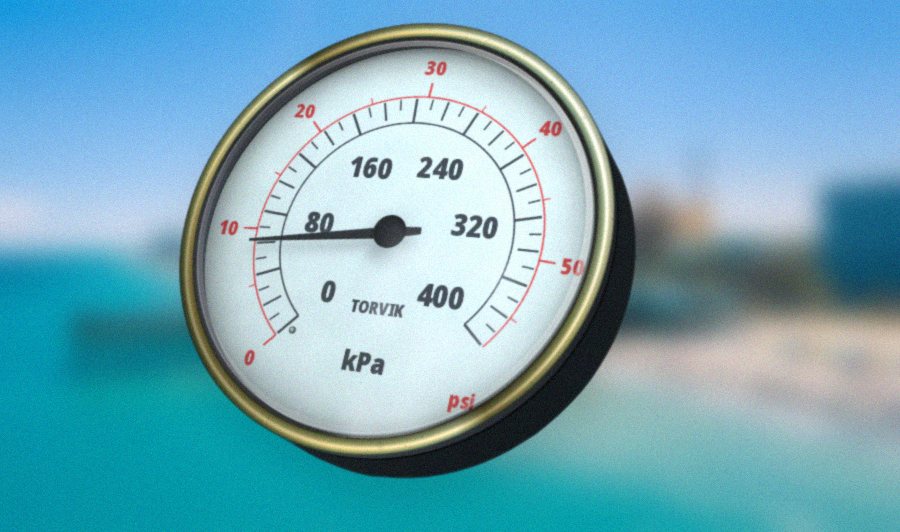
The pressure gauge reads 60 kPa
